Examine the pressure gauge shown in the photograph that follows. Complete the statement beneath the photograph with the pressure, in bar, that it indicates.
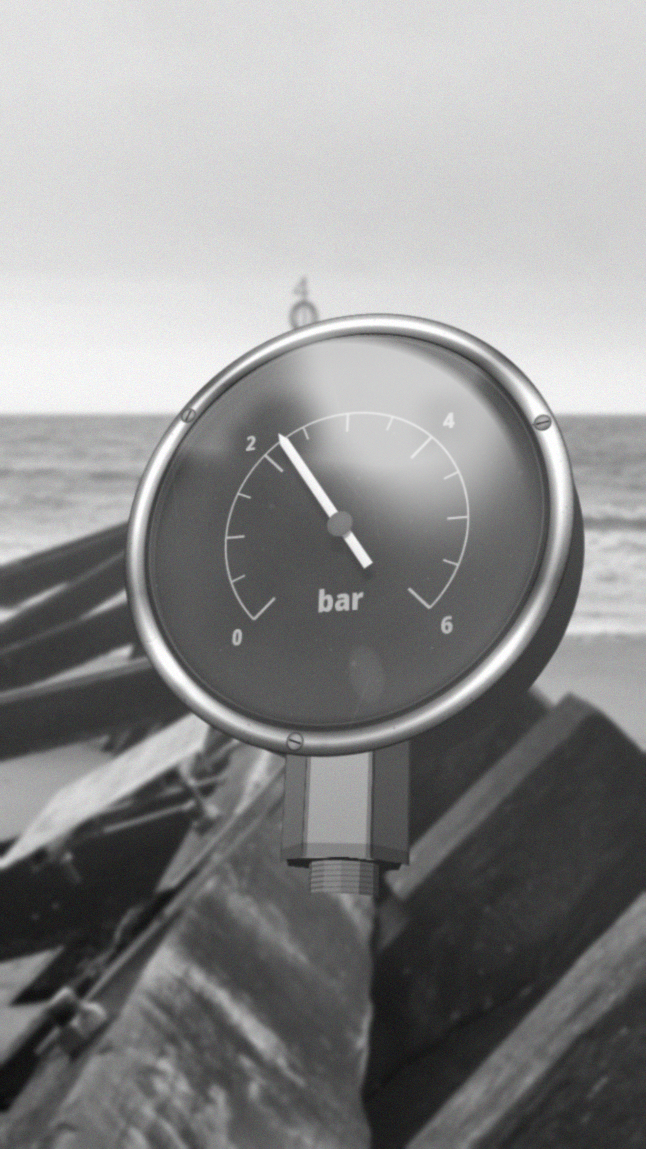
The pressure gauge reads 2.25 bar
